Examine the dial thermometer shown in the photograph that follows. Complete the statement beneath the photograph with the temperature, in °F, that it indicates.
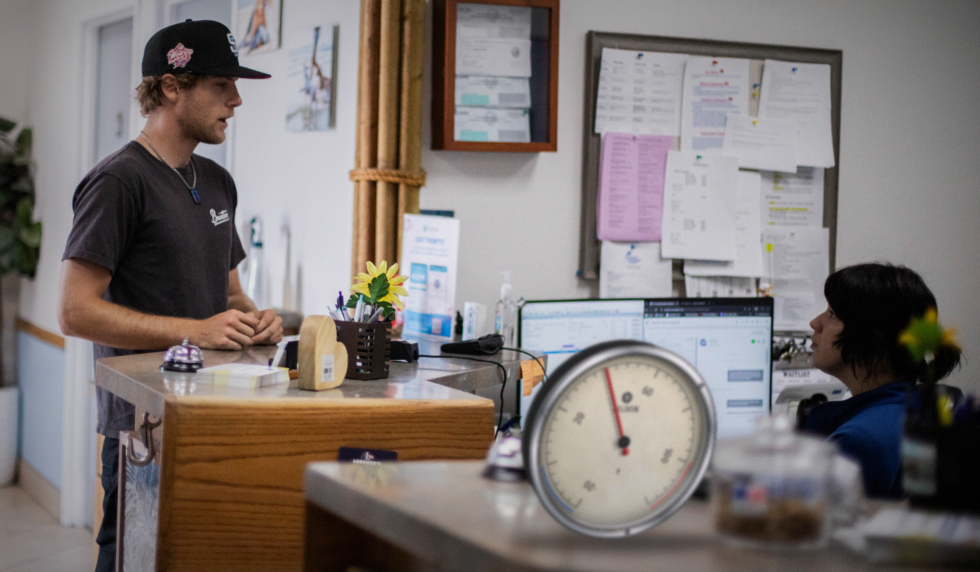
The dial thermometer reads 40 °F
